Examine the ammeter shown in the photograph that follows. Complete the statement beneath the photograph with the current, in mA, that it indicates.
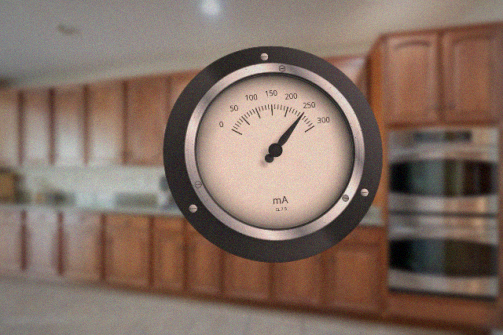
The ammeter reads 250 mA
